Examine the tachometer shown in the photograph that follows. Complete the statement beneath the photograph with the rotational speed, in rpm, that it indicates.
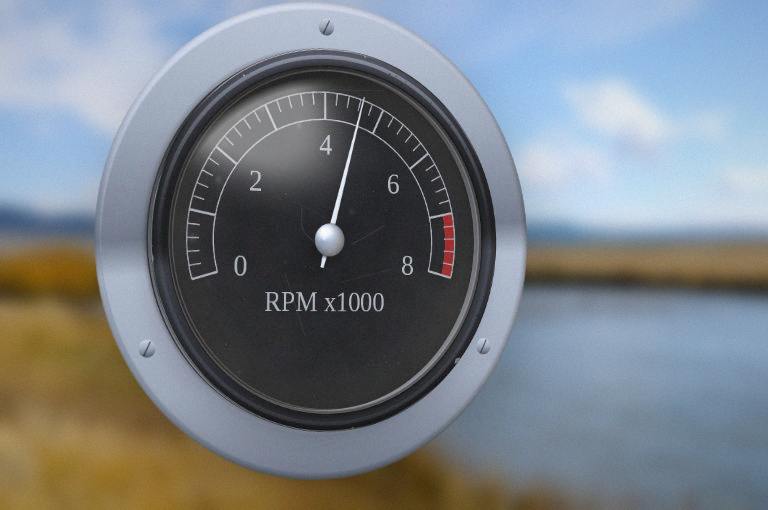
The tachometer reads 4600 rpm
